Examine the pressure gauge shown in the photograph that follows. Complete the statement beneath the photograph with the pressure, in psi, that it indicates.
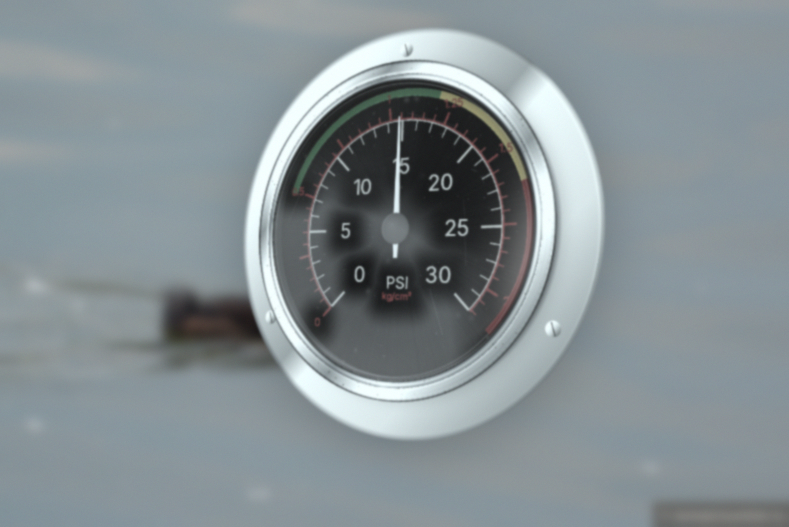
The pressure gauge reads 15 psi
